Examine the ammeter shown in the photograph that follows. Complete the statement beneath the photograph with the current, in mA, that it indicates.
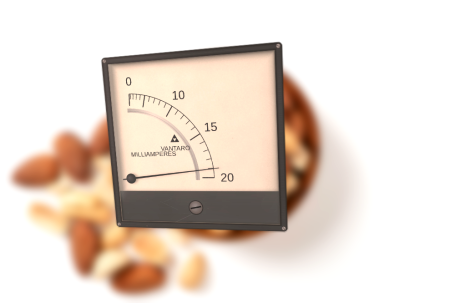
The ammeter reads 19 mA
